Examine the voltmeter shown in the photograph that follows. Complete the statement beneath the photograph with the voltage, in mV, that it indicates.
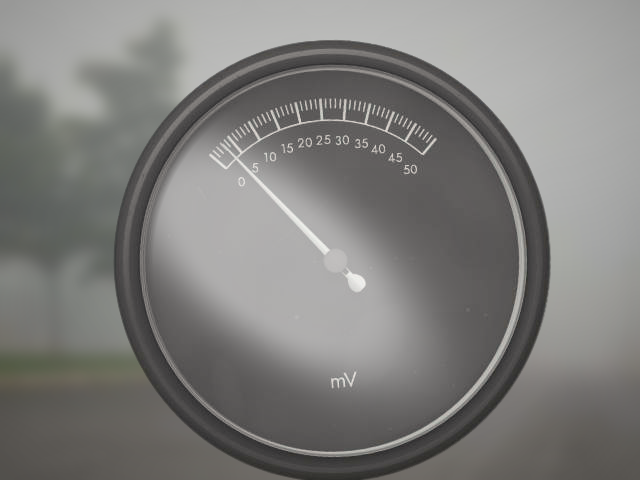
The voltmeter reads 3 mV
